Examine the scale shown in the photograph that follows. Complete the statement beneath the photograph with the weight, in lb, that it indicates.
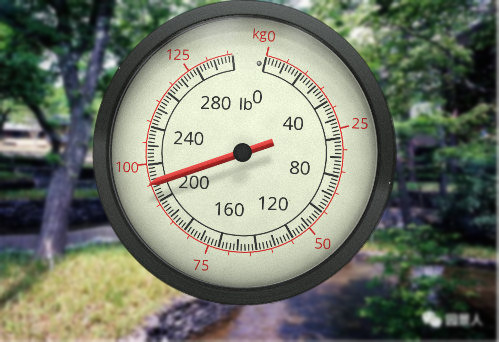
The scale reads 210 lb
